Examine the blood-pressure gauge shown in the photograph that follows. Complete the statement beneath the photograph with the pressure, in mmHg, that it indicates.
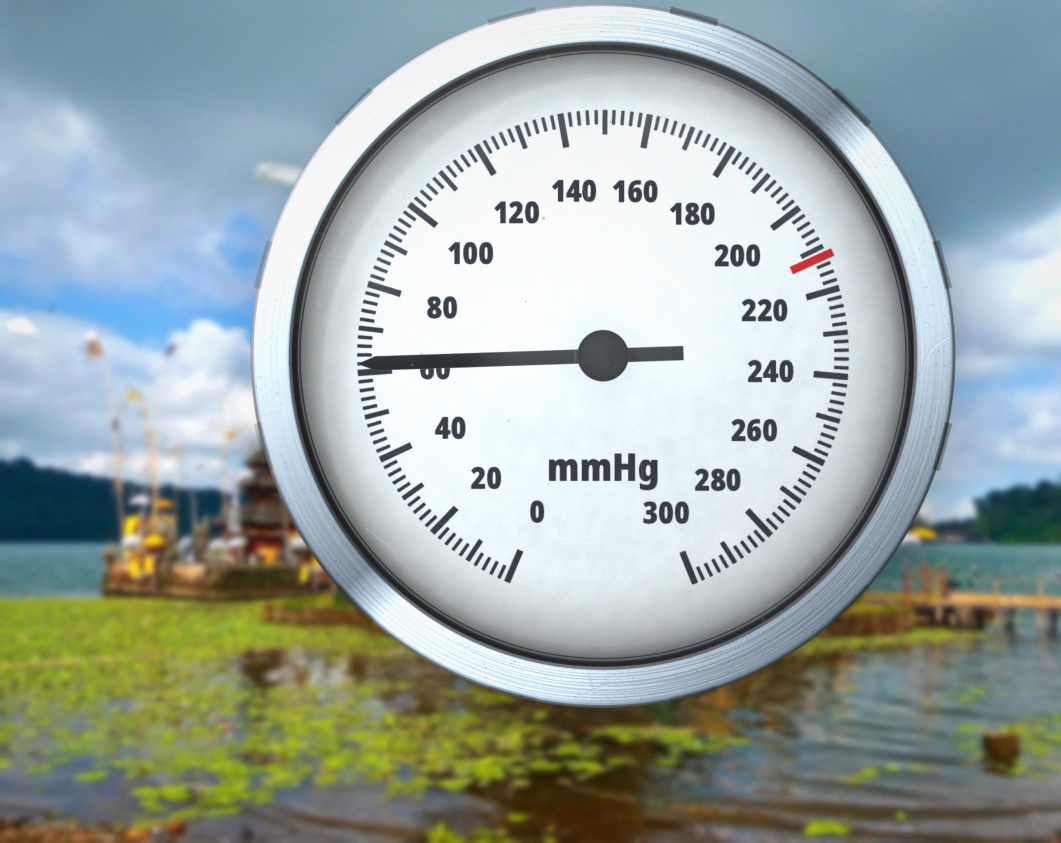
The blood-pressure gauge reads 62 mmHg
